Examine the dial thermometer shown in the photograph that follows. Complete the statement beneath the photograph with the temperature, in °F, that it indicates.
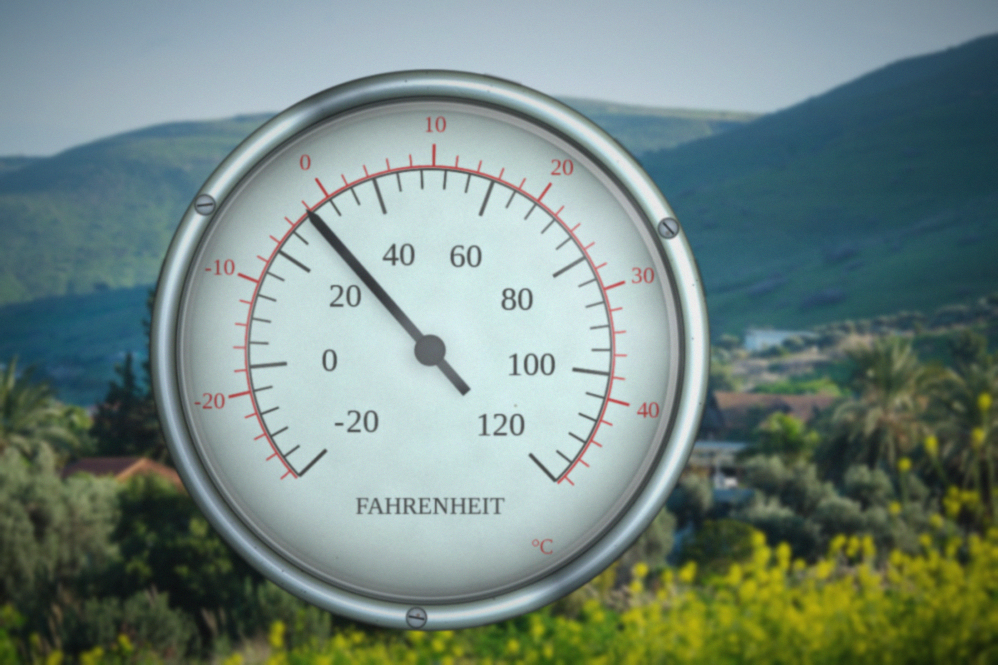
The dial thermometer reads 28 °F
